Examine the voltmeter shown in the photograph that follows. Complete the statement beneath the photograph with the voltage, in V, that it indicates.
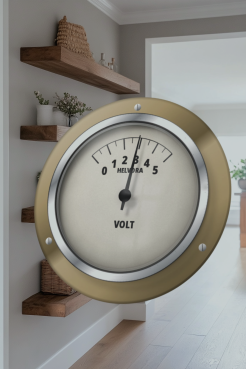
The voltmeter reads 3 V
